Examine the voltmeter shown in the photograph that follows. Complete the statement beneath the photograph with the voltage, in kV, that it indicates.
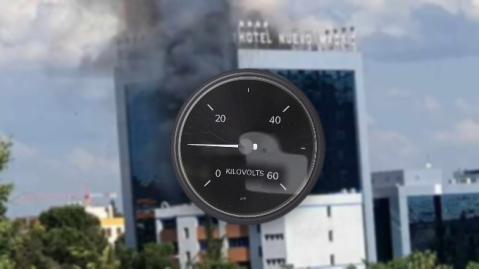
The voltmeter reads 10 kV
